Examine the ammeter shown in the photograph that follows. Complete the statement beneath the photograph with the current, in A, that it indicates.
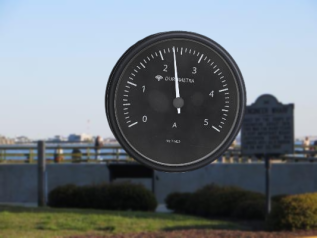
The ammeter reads 2.3 A
